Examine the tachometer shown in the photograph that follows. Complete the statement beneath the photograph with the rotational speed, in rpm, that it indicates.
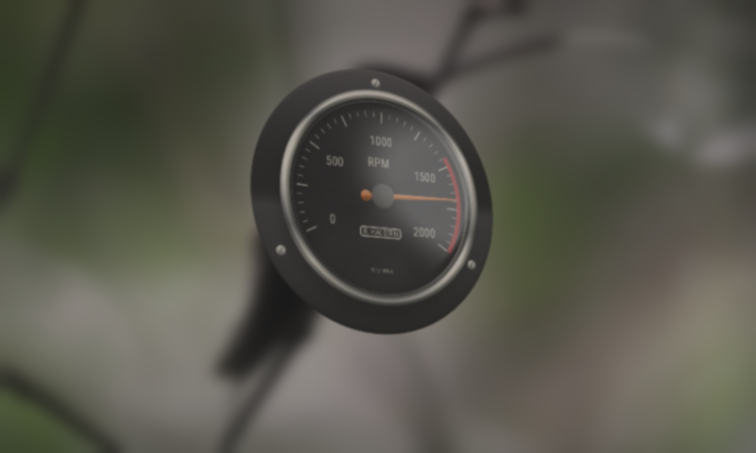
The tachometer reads 1700 rpm
